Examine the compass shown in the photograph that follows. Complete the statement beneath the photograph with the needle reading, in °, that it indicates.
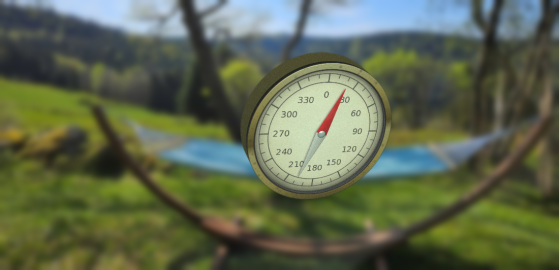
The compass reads 20 °
